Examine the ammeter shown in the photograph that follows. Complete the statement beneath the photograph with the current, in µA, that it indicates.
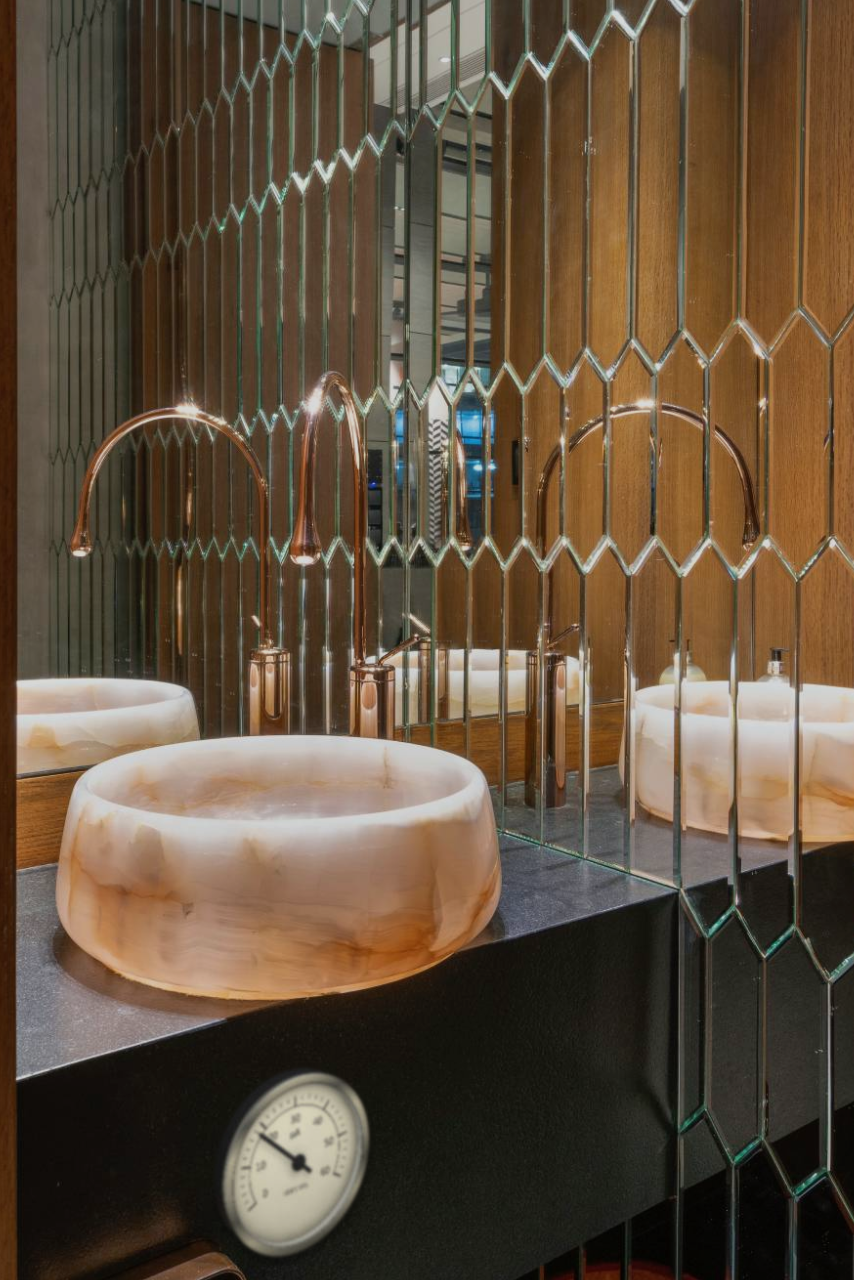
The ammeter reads 18 µA
